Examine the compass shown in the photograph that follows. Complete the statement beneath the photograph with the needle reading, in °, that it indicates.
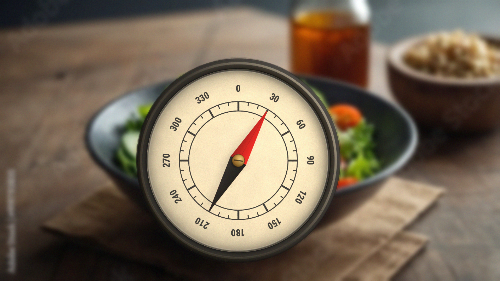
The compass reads 30 °
